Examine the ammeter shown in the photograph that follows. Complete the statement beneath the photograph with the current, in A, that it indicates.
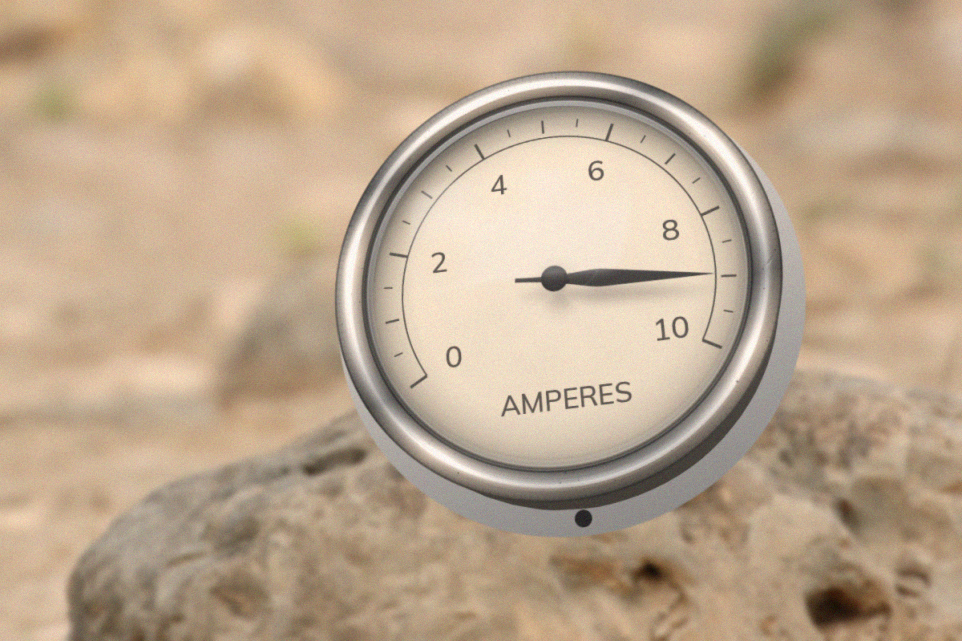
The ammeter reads 9 A
